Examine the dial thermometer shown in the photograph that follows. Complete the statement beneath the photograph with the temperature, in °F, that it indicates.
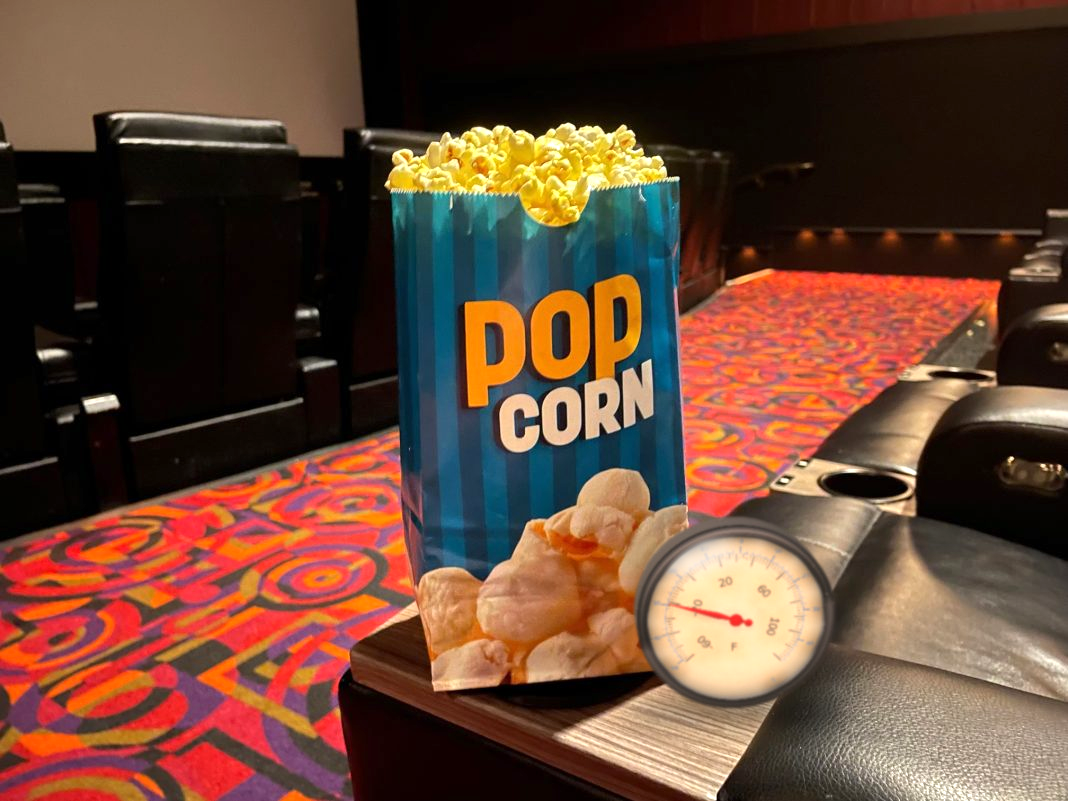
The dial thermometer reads -20 °F
